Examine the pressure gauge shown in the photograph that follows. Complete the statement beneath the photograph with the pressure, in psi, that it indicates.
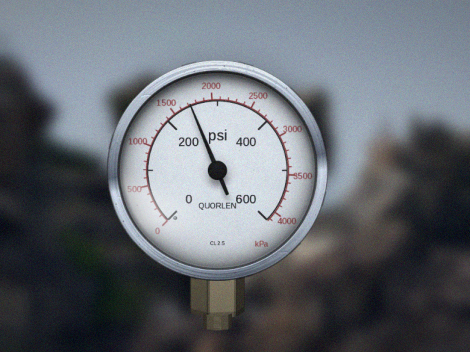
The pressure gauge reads 250 psi
